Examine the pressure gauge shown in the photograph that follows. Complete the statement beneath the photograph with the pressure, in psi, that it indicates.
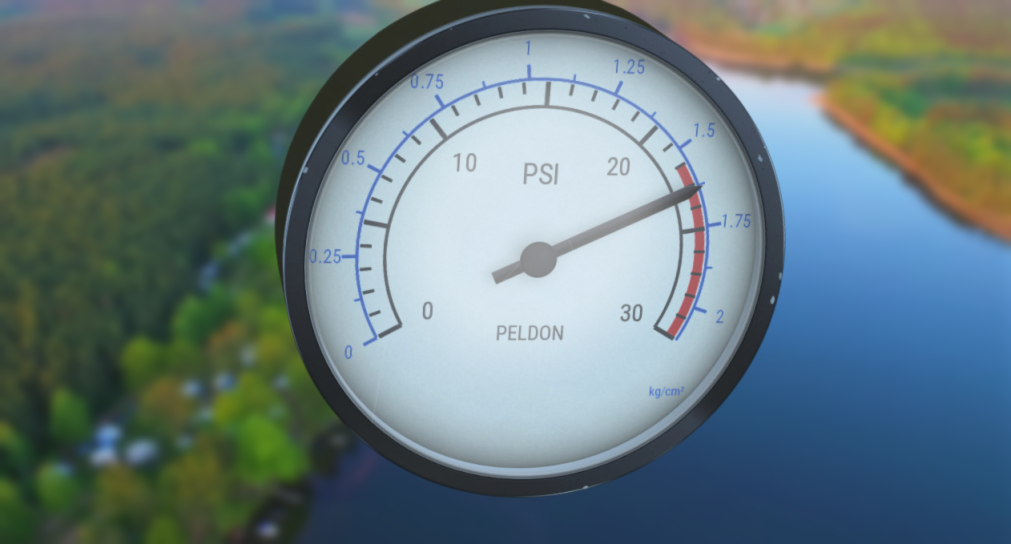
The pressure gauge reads 23 psi
